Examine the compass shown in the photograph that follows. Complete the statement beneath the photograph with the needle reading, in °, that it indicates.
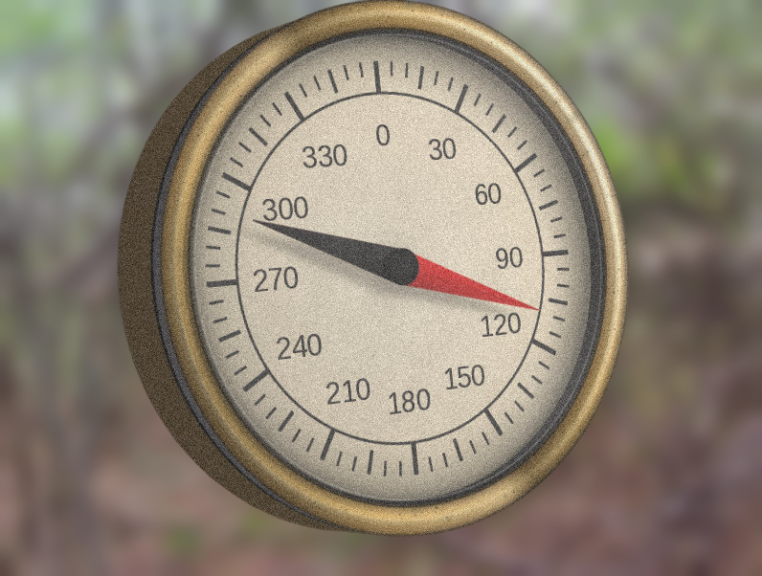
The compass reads 110 °
